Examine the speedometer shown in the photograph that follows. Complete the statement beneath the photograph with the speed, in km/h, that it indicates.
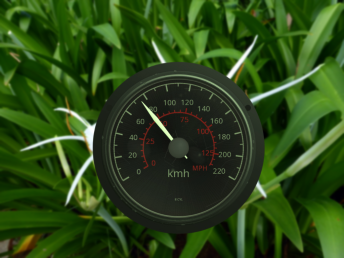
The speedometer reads 75 km/h
